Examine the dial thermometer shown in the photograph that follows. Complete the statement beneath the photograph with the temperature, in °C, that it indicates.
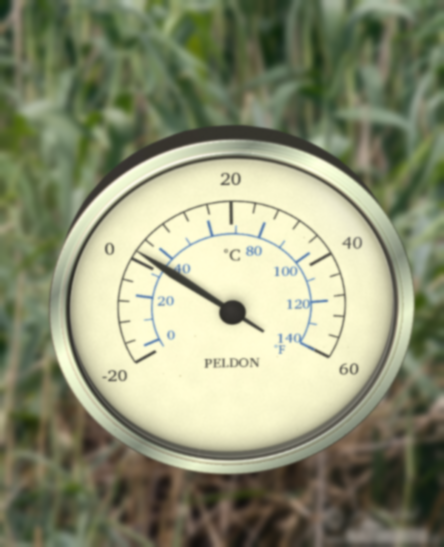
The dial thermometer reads 2 °C
